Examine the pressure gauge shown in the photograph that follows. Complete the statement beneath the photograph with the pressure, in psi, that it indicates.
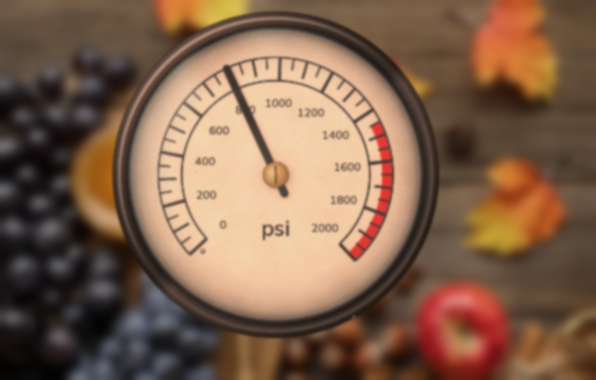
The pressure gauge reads 800 psi
